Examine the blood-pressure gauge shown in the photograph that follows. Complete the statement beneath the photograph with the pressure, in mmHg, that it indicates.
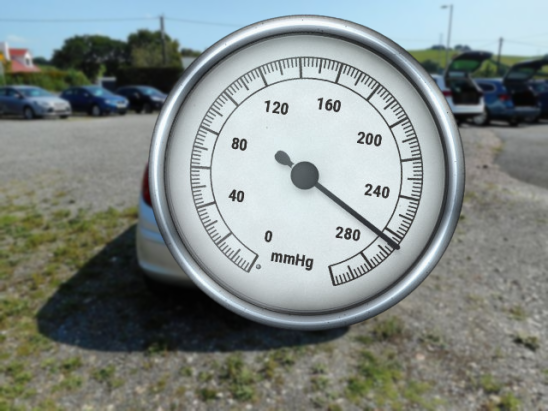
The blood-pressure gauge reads 264 mmHg
